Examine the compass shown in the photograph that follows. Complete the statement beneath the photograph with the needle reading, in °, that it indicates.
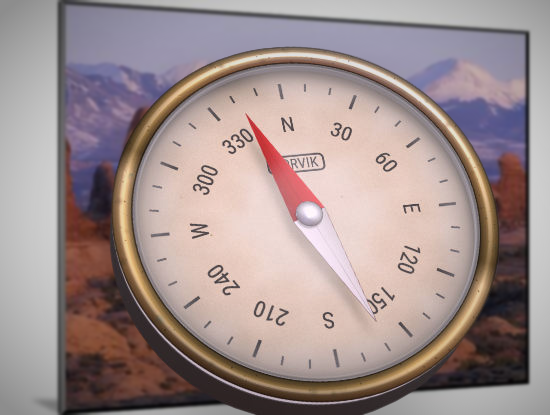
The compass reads 340 °
